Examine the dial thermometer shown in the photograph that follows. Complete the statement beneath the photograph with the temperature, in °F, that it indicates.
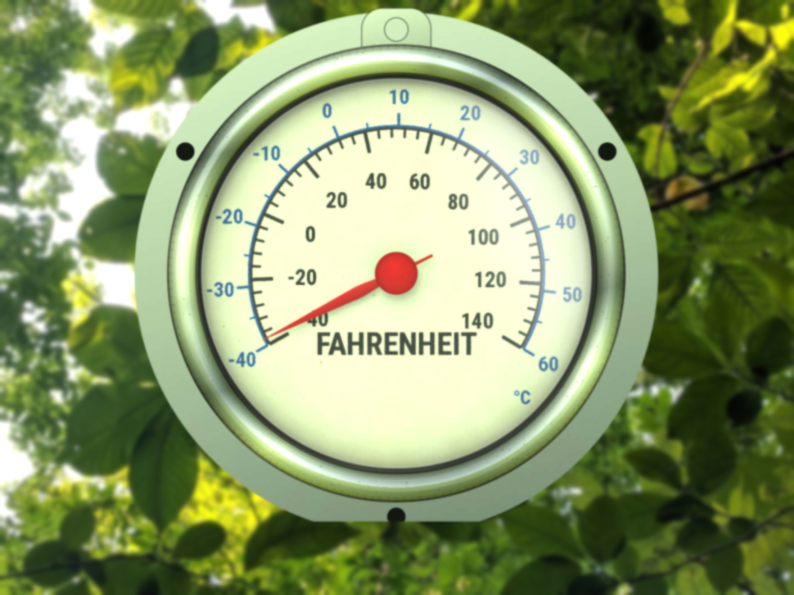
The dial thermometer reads -38 °F
